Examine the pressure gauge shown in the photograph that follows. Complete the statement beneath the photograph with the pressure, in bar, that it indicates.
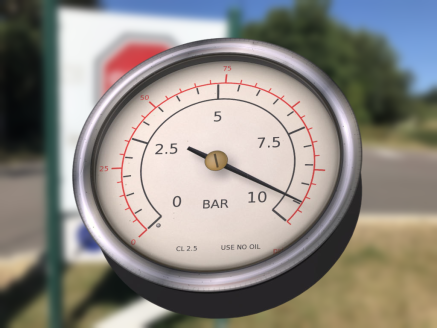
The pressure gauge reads 9.5 bar
